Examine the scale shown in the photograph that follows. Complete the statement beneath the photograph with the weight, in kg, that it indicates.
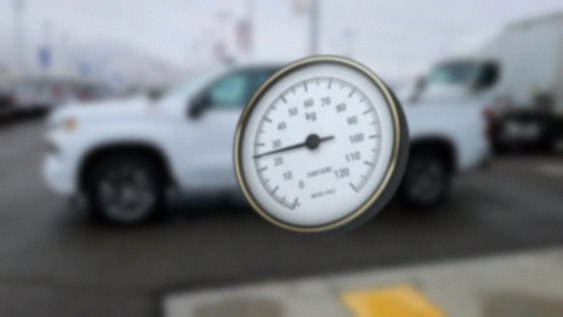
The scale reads 25 kg
